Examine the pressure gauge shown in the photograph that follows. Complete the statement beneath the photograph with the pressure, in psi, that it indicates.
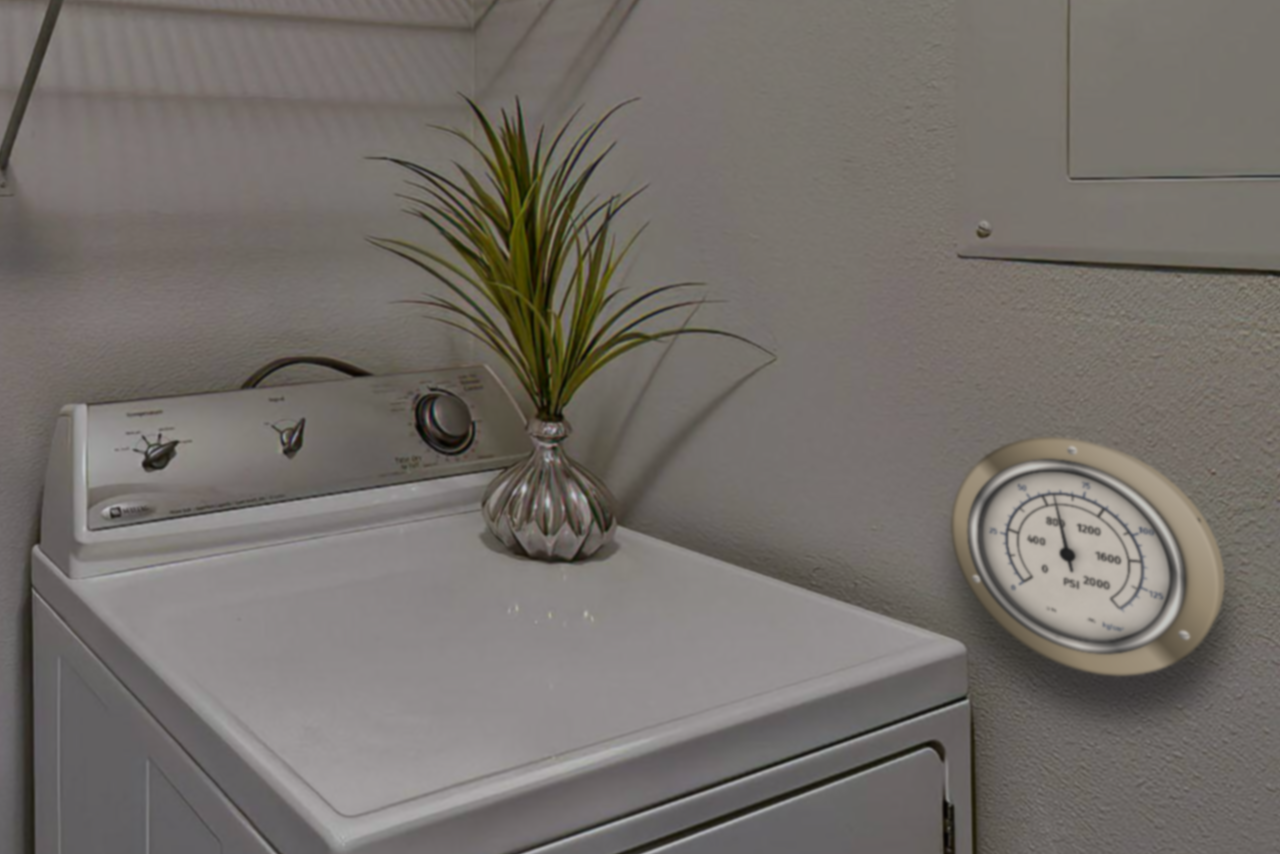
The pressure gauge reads 900 psi
